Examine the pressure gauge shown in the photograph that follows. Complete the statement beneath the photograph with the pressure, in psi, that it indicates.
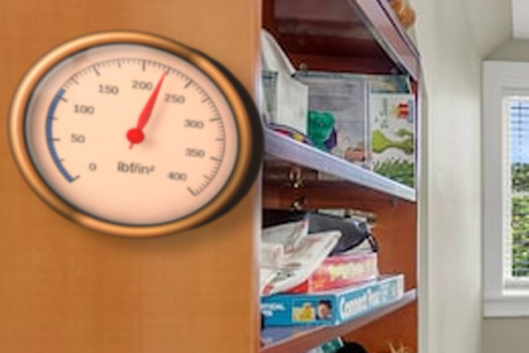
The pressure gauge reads 225 psi
